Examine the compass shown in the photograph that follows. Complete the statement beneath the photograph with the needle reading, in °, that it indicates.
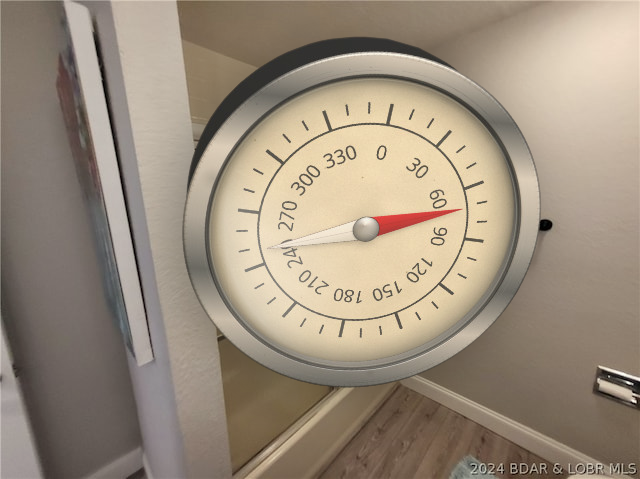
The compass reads 70 °
